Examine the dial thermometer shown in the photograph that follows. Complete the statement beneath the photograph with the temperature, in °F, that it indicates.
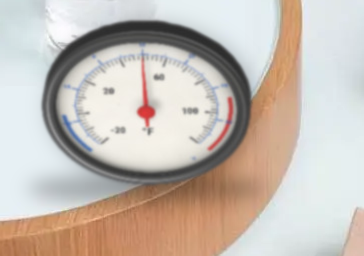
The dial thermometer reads 50 °F
